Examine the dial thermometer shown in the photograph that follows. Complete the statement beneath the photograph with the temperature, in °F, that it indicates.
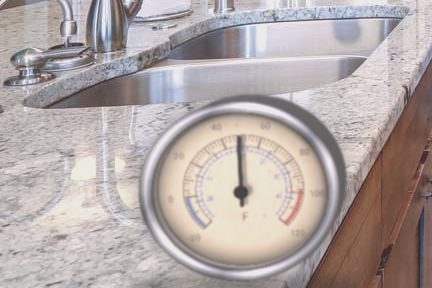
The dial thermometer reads 50 °F
